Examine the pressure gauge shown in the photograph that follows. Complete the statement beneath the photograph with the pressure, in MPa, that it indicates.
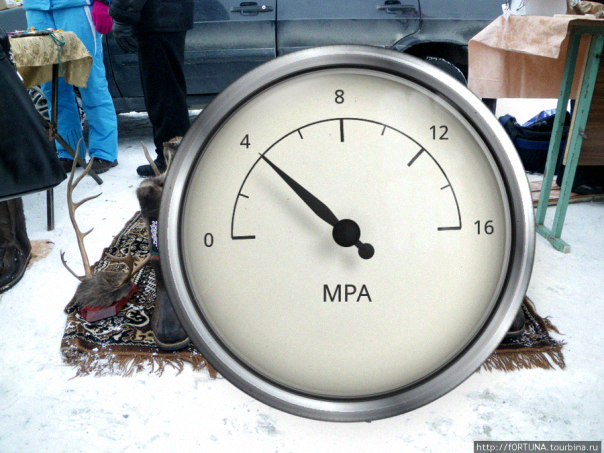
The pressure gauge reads 4 MPa
